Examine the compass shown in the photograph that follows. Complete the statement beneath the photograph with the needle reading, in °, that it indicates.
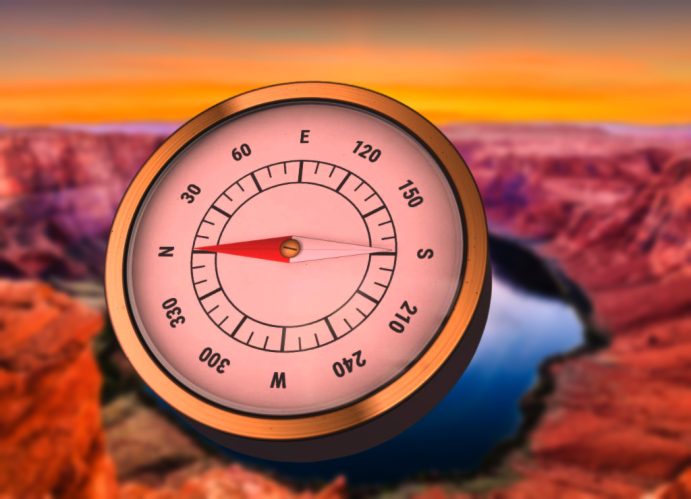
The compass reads 0 °
